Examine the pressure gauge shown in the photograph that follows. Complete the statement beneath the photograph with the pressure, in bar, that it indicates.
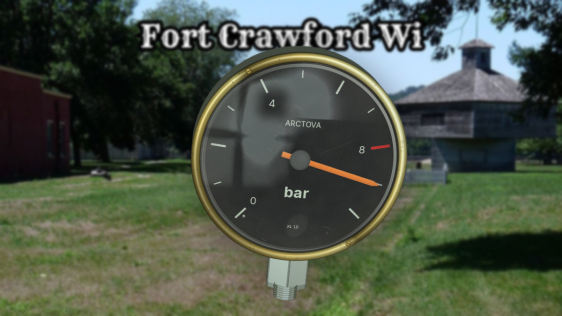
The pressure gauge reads 9 bar
